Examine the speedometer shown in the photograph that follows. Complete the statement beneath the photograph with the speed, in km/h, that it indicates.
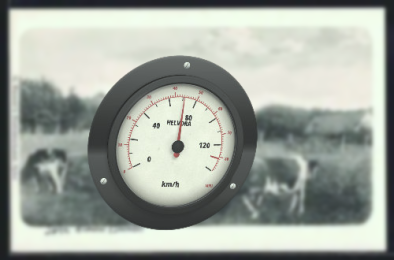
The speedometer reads 70 km/h
